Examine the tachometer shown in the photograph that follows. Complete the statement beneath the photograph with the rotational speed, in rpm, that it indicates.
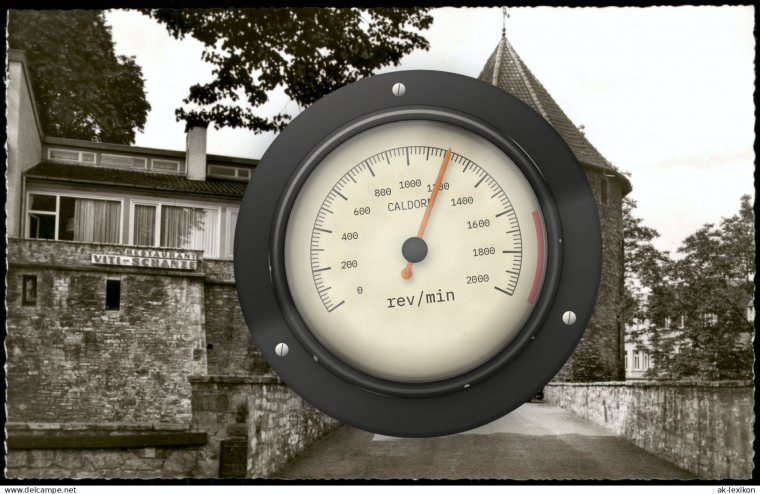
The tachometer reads 1200 rpm
